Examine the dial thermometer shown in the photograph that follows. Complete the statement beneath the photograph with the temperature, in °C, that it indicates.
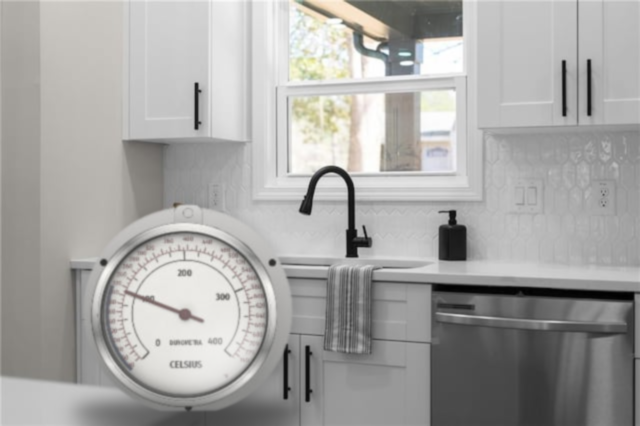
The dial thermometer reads 100 °C
